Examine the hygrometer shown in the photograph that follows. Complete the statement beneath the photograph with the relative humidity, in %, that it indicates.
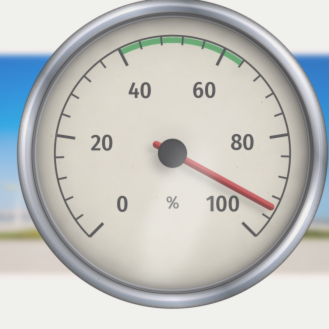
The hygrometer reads 94 %
